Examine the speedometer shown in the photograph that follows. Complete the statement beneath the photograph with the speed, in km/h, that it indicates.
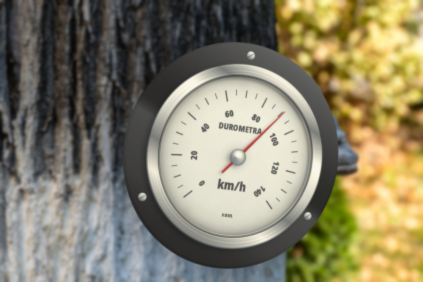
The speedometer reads 90 km/h
